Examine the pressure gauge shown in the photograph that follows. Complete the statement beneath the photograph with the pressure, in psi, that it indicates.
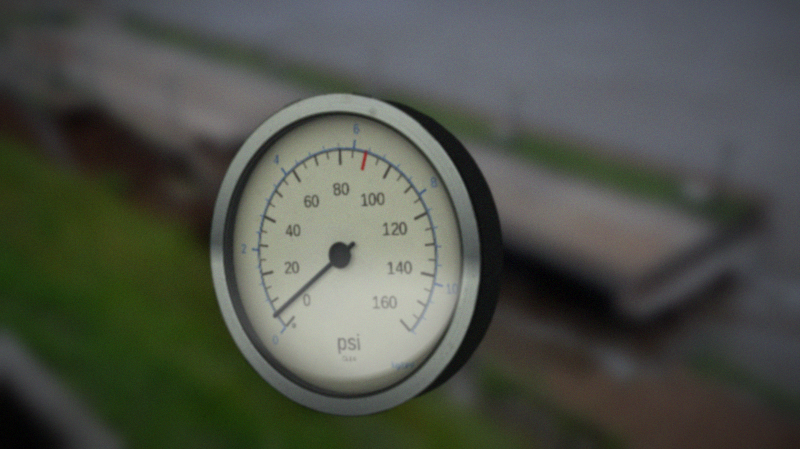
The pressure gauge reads 5 psi
